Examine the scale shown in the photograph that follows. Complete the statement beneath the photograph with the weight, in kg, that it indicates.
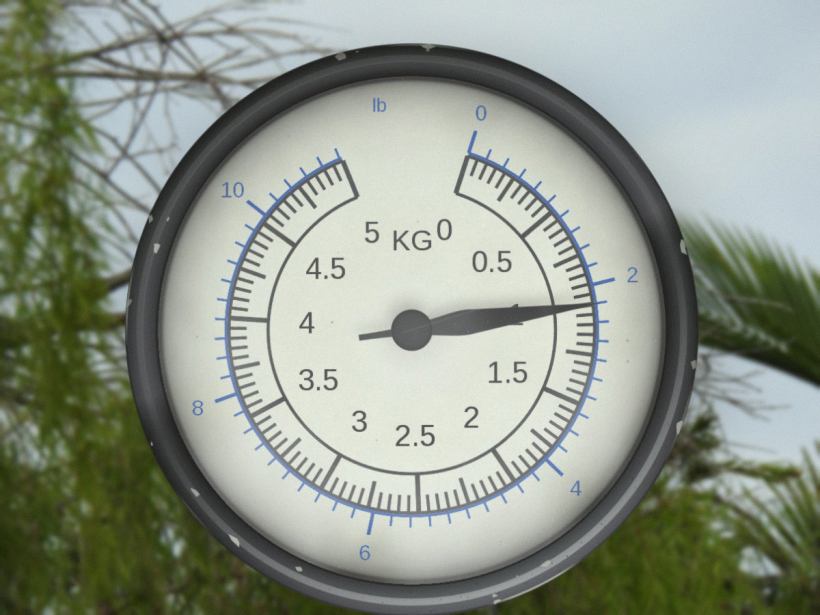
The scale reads 1 kg
